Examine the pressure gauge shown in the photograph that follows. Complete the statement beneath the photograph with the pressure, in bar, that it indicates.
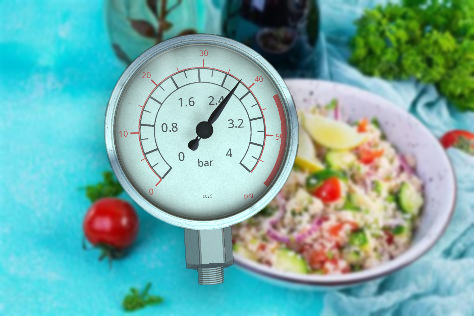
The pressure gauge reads 2.6 bar
